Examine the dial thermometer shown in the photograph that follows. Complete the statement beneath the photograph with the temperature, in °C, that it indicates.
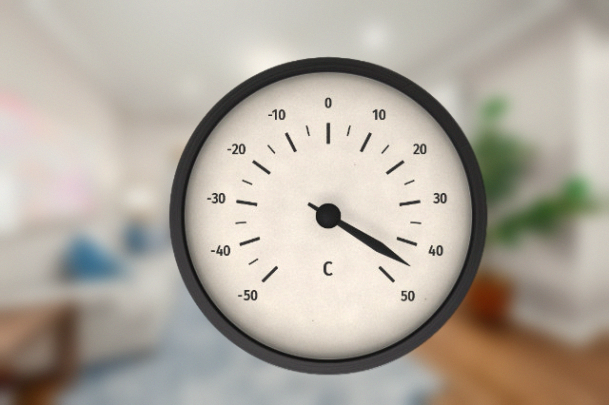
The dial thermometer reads 45 °C
